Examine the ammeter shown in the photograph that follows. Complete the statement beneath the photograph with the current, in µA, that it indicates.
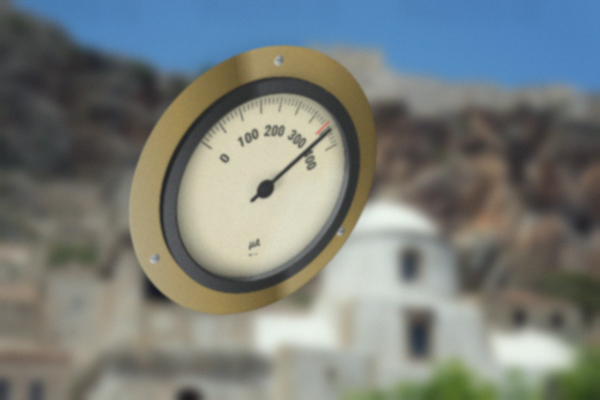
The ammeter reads 350 µA
